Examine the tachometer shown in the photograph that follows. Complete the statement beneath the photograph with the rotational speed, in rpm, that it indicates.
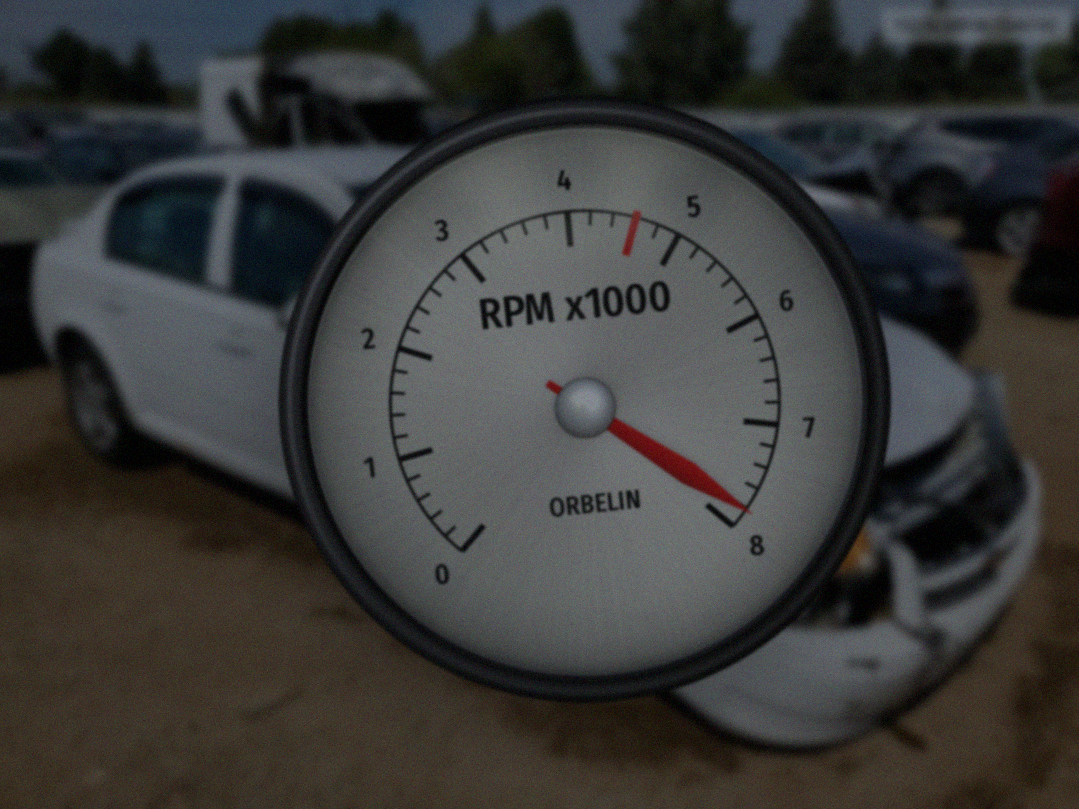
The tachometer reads 7800 rpm
